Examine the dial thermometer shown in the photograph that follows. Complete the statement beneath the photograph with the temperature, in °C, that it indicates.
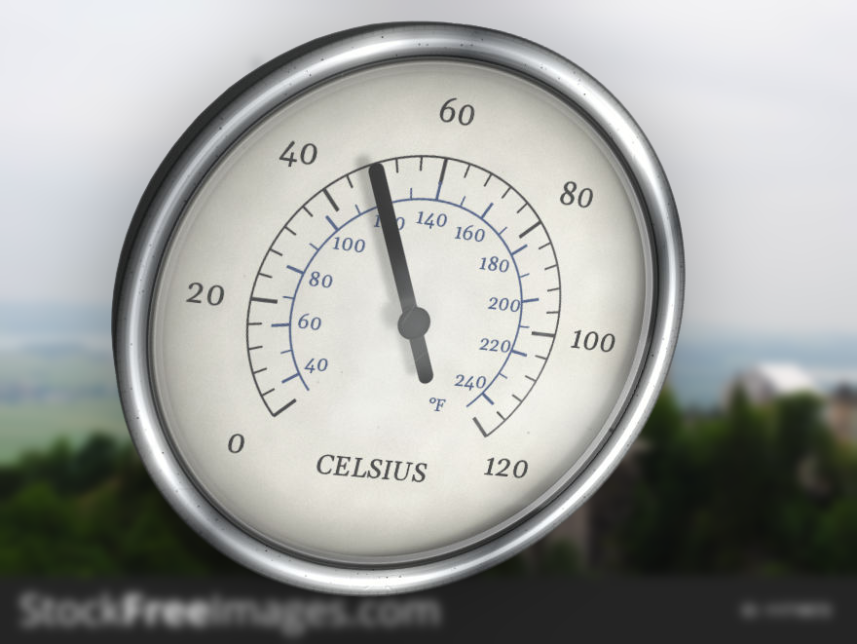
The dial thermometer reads 48 °C
